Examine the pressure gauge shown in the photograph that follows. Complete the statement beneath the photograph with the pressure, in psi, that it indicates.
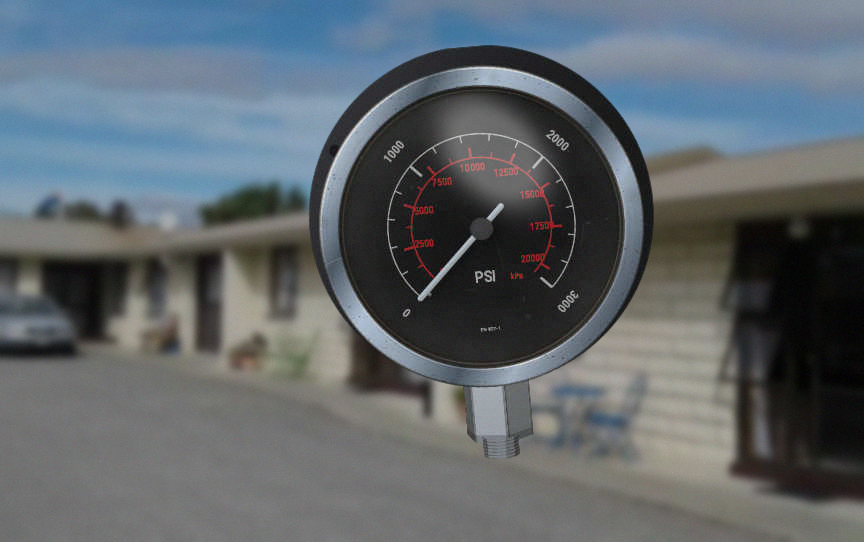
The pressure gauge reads 0 psi
